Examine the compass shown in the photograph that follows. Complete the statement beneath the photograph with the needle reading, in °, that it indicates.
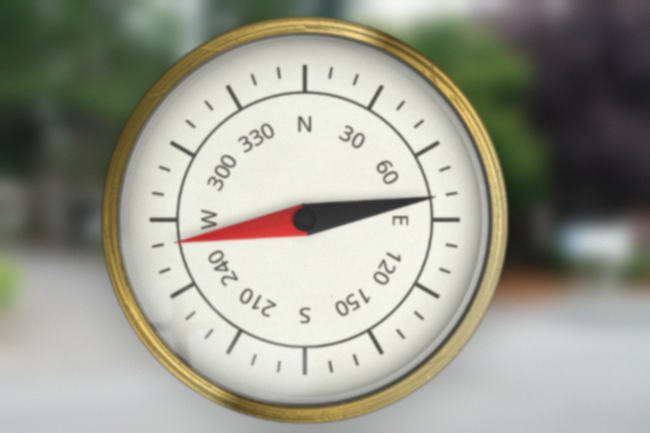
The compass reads 260 °
